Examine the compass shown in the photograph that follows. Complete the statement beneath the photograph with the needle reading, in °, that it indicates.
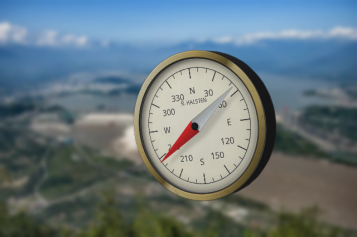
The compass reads 235 °
